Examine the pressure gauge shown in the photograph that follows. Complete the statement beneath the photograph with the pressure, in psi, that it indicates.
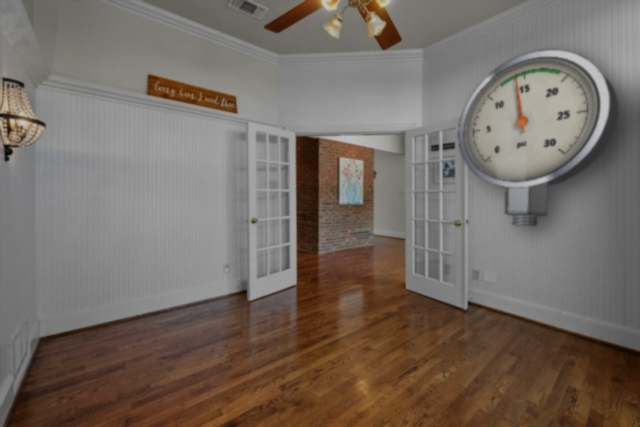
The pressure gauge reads 14 psi
